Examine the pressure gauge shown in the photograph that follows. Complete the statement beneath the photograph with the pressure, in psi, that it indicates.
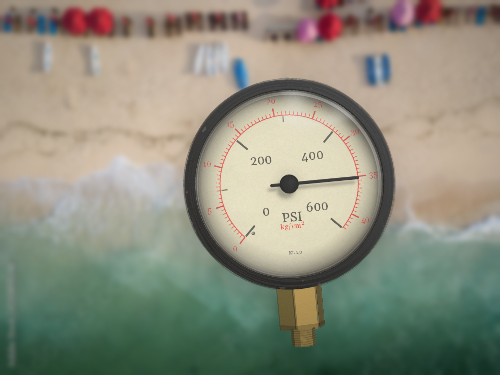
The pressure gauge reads 500 psi
